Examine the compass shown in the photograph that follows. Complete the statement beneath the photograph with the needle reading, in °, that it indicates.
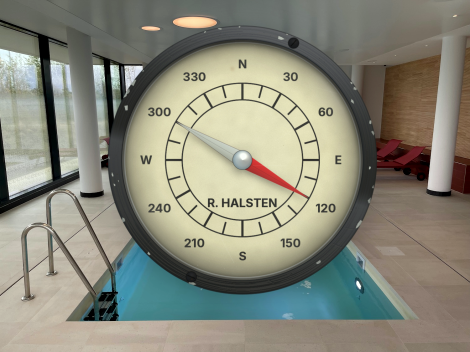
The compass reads 120 °
